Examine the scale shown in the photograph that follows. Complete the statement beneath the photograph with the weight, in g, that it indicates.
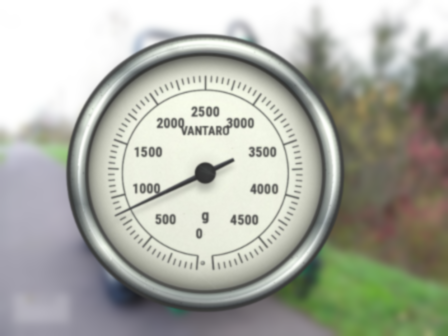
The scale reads 850 g
